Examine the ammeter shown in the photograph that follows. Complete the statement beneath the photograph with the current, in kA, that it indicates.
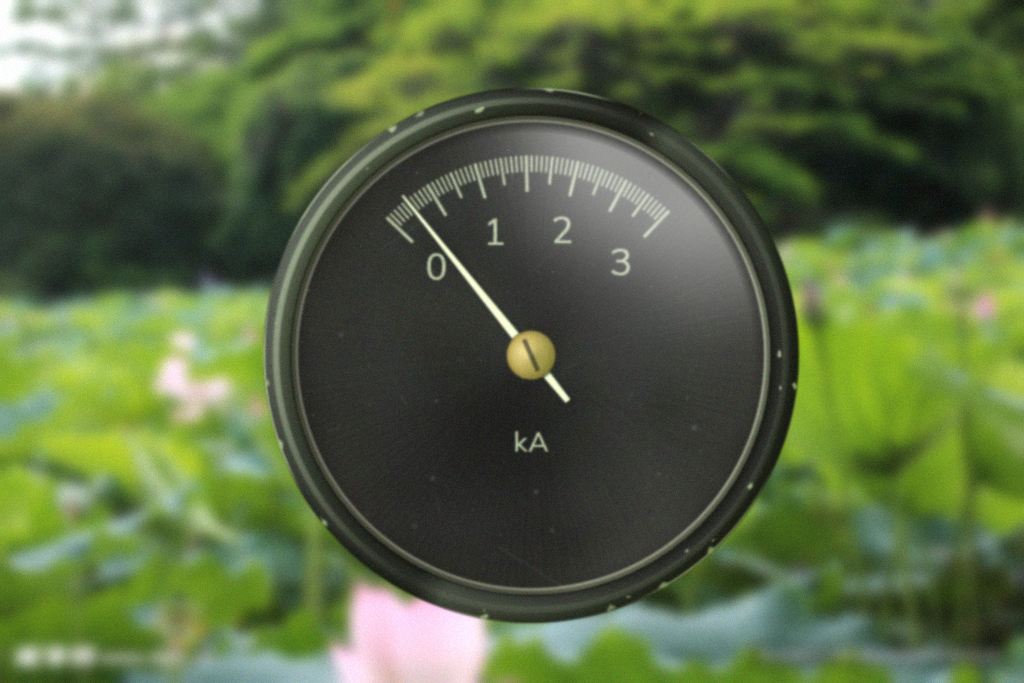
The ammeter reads 0.25 kA
